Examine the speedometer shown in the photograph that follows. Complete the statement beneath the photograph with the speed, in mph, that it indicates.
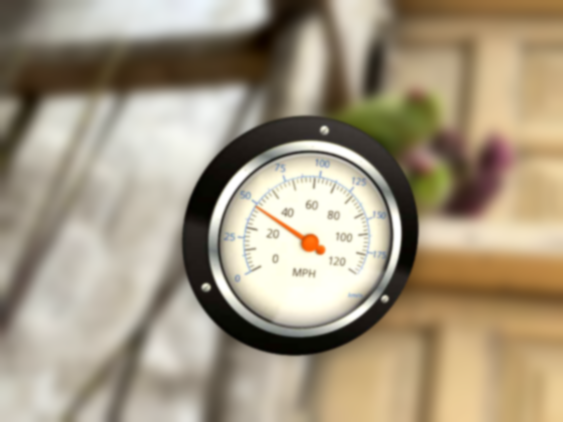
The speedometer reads 30 mph
